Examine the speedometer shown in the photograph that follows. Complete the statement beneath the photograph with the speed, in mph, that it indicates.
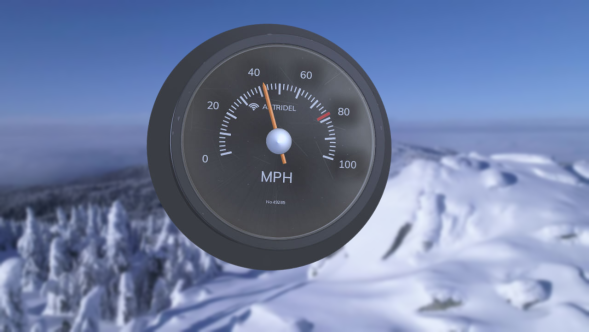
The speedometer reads 42 mph
